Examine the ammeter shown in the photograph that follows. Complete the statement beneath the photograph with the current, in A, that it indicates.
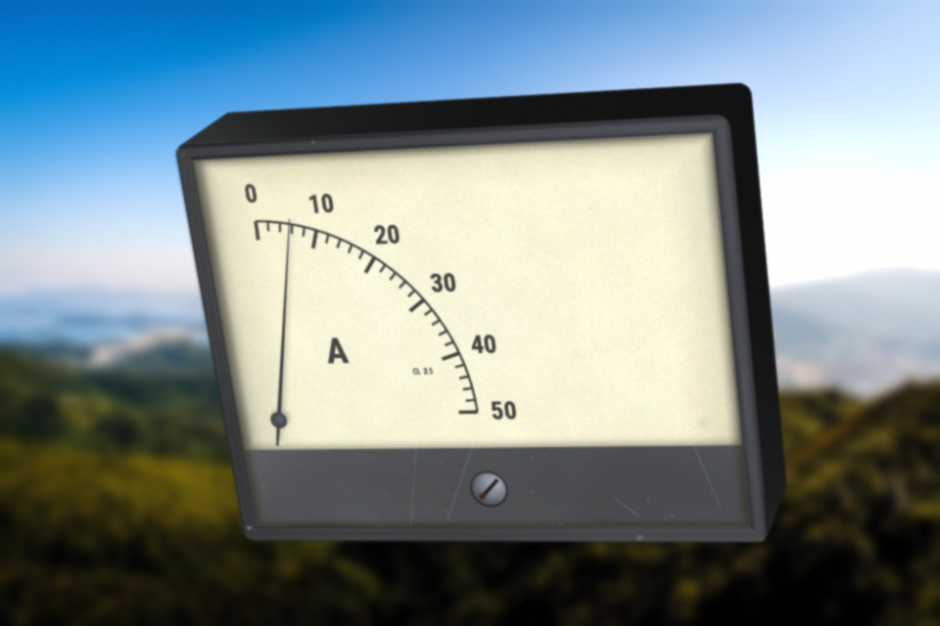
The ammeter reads 6 A
